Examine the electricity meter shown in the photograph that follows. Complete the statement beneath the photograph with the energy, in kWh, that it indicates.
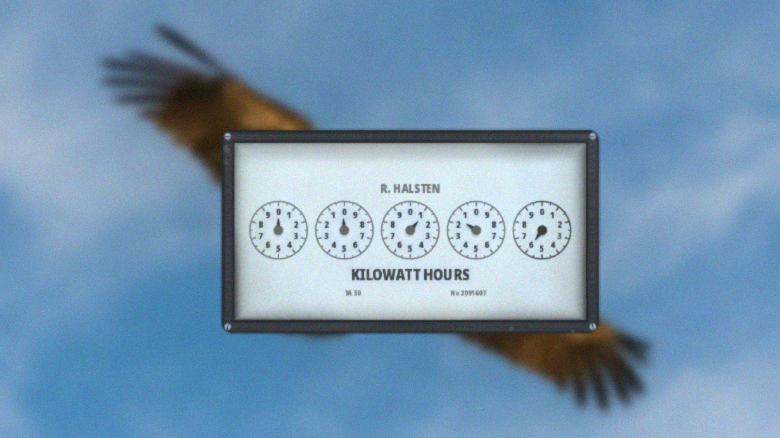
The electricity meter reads 116 kWh
